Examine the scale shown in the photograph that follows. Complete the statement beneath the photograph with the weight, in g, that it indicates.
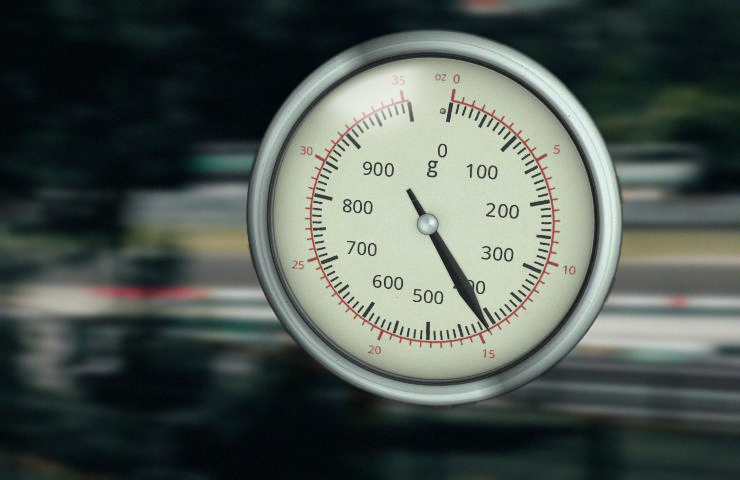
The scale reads 410 g
